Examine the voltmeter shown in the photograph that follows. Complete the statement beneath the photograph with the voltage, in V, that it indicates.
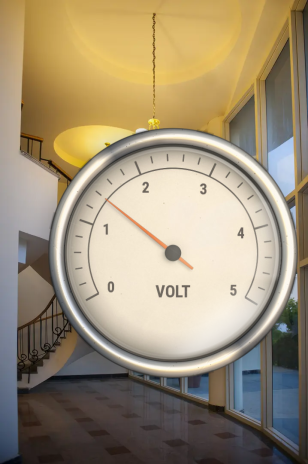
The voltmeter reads 1.4 V
